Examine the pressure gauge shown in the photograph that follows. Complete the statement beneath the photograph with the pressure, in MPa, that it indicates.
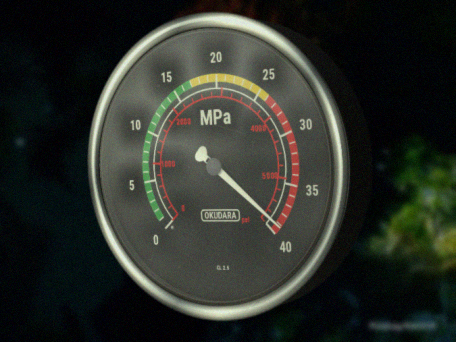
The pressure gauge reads 39 MPa
